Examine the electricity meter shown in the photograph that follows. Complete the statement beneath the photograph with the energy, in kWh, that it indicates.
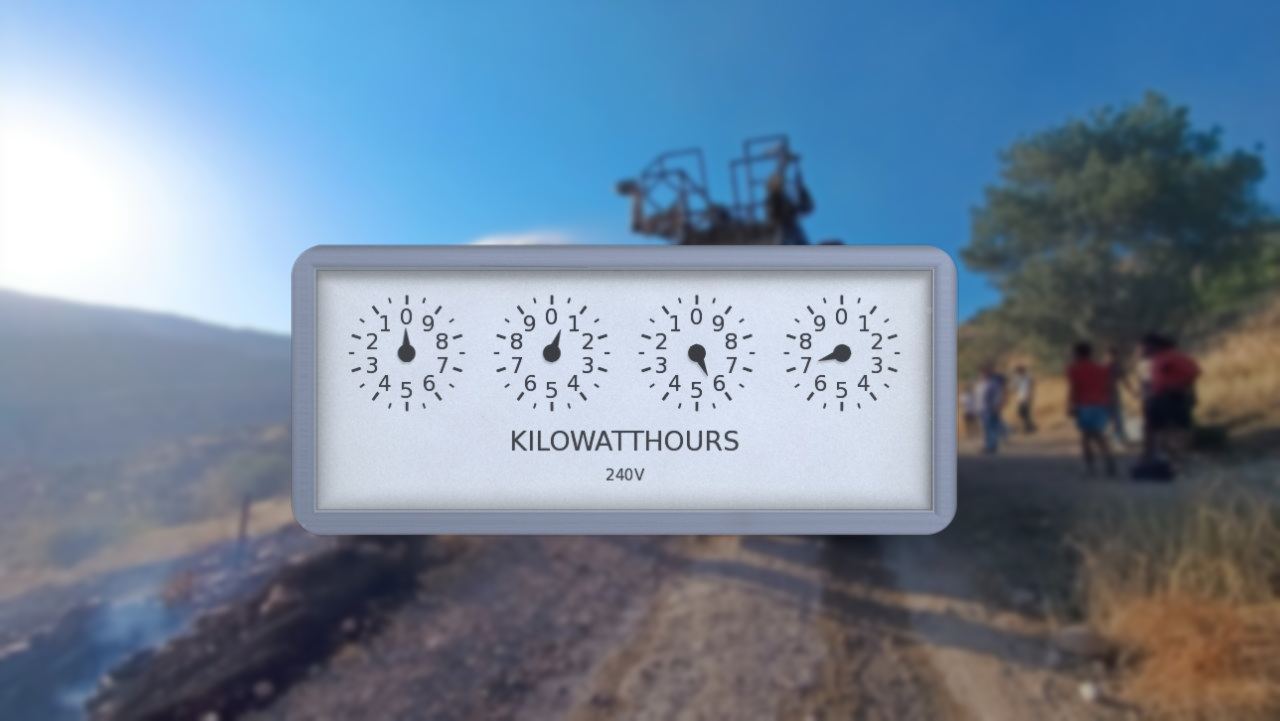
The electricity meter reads 57 kWh
